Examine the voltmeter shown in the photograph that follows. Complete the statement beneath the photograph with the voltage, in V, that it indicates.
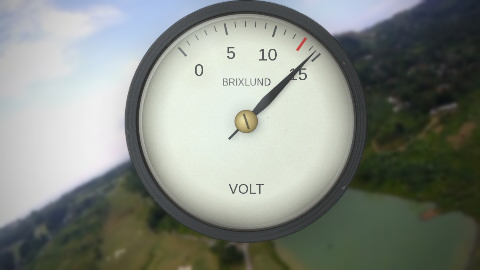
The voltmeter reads 14.5 V
